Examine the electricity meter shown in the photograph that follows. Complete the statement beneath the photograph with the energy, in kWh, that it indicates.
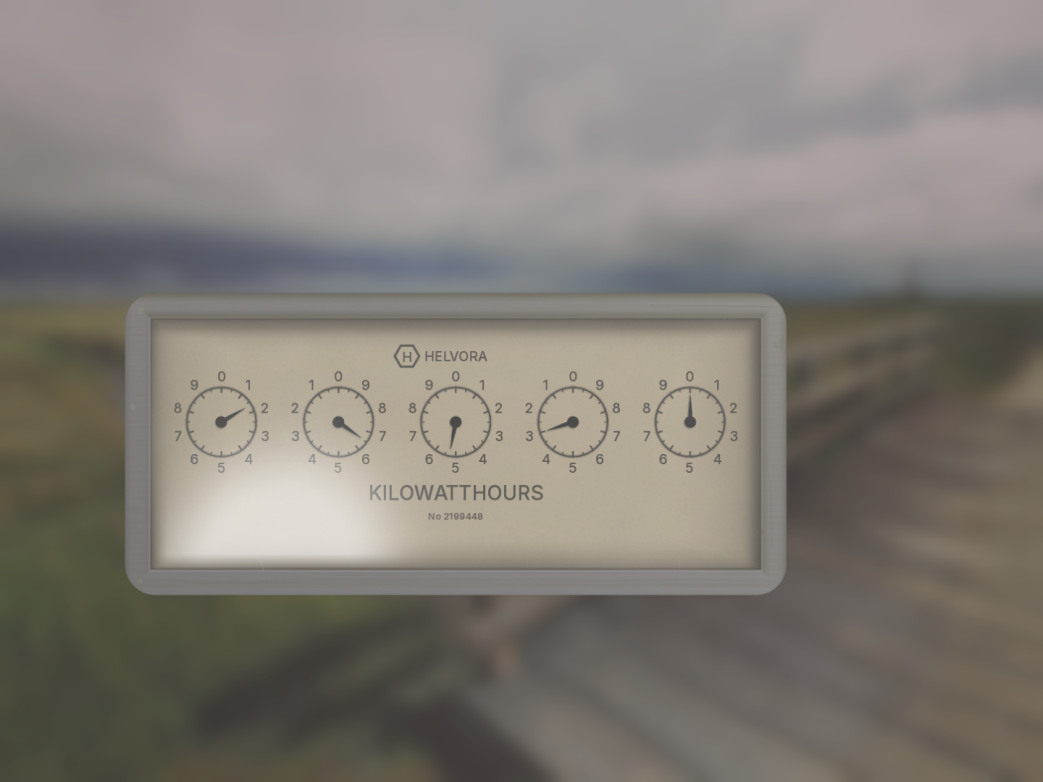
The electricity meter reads 16530 kWh
